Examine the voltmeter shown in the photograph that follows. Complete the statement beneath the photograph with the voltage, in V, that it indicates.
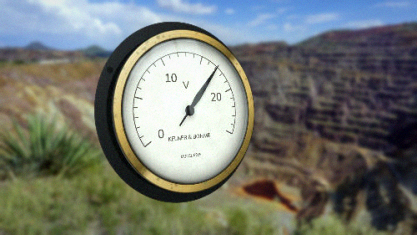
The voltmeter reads 17 V
